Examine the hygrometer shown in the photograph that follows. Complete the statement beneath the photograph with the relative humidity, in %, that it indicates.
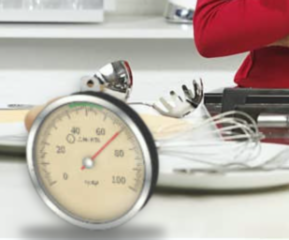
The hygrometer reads 70 %
